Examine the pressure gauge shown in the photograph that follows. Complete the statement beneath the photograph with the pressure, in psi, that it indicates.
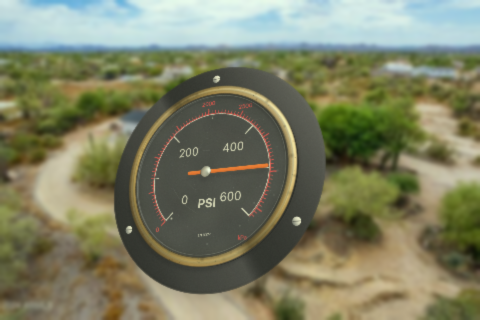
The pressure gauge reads 500 psi
